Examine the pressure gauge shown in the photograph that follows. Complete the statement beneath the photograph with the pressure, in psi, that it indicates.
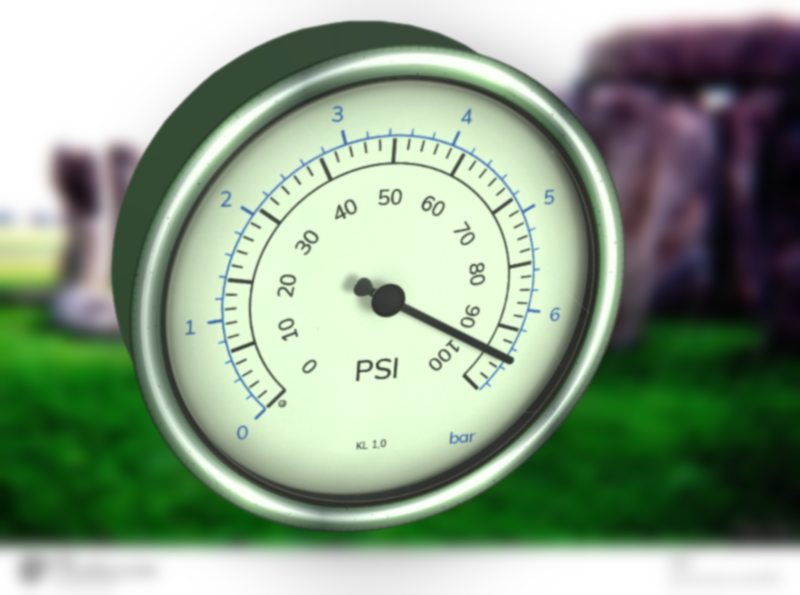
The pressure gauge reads 94 psi
